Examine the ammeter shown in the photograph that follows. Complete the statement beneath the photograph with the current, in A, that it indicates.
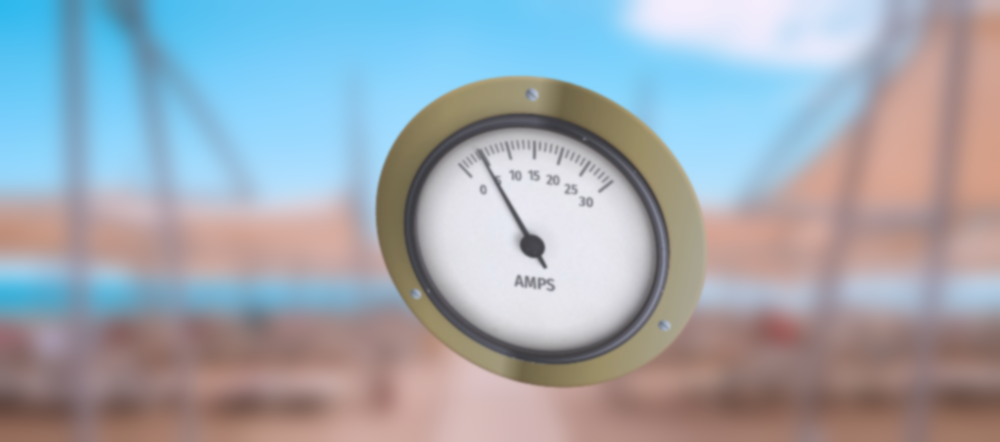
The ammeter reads 5 A
